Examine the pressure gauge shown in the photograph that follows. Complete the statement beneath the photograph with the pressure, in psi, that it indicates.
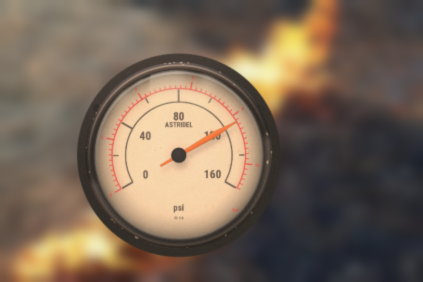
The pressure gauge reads 120 psi
